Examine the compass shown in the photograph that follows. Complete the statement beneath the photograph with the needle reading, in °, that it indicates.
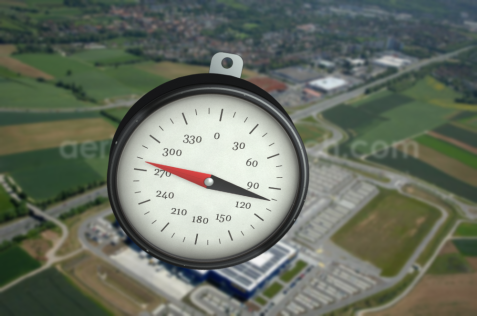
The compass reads 280 °
